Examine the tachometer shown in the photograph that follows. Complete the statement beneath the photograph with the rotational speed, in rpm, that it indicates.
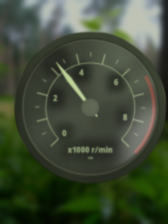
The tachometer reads 3250 rpm
